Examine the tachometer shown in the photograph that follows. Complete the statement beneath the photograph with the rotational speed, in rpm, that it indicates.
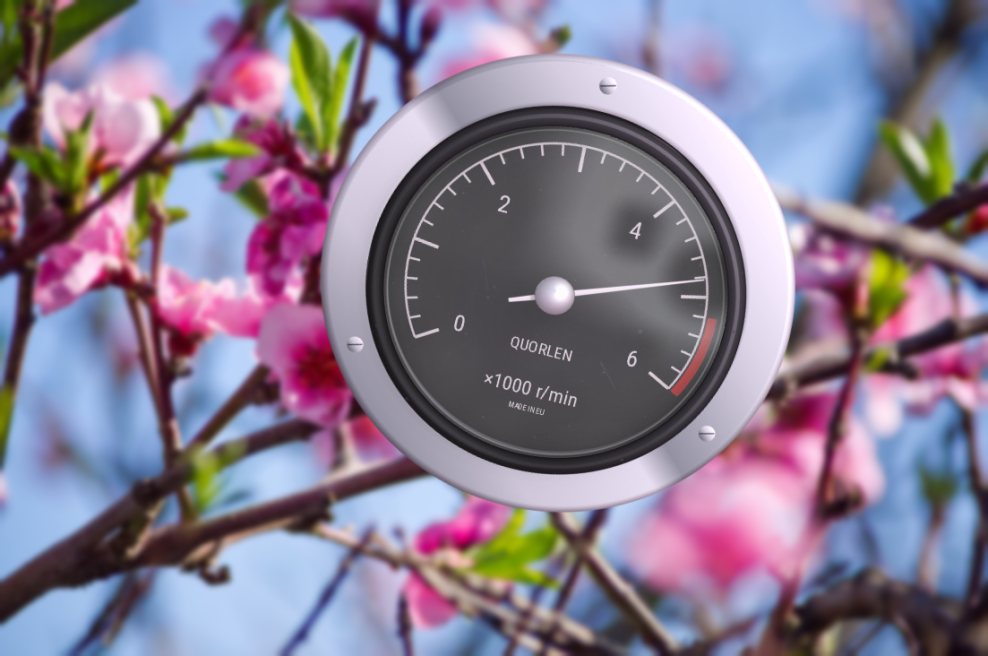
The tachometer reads 4800 rpm
